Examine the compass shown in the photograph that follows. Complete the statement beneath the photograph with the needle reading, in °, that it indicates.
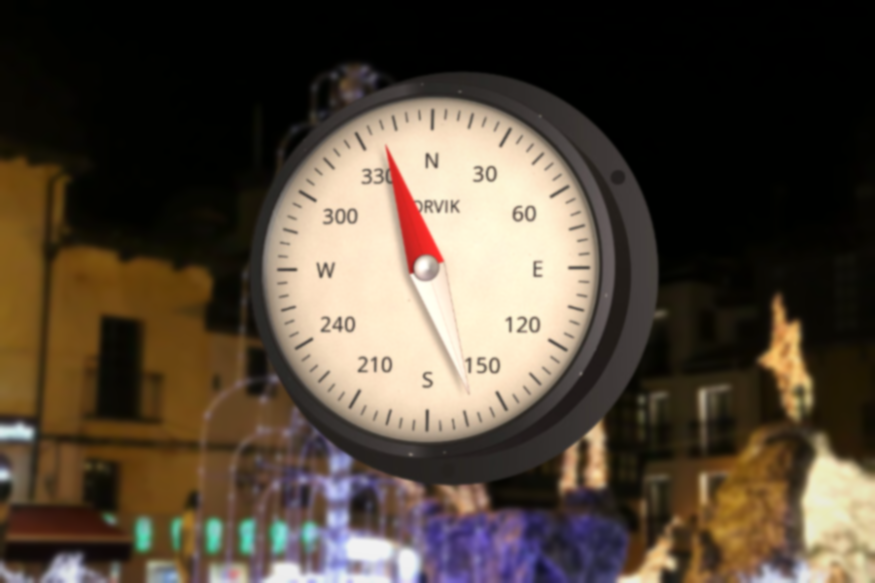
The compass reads 340 °
